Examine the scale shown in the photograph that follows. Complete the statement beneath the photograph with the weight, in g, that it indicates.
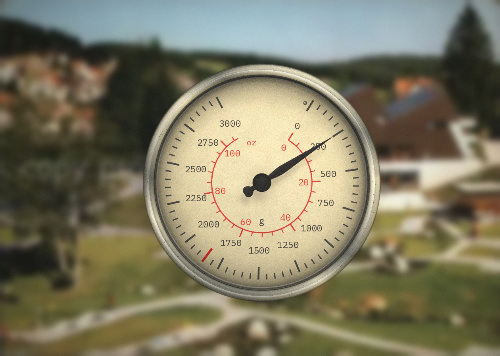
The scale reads 250 g
